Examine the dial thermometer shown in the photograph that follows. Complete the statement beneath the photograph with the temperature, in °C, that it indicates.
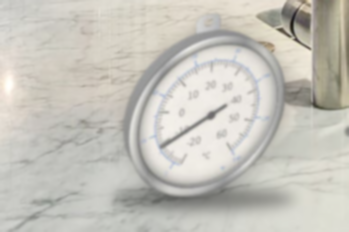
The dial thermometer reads -10 °C
